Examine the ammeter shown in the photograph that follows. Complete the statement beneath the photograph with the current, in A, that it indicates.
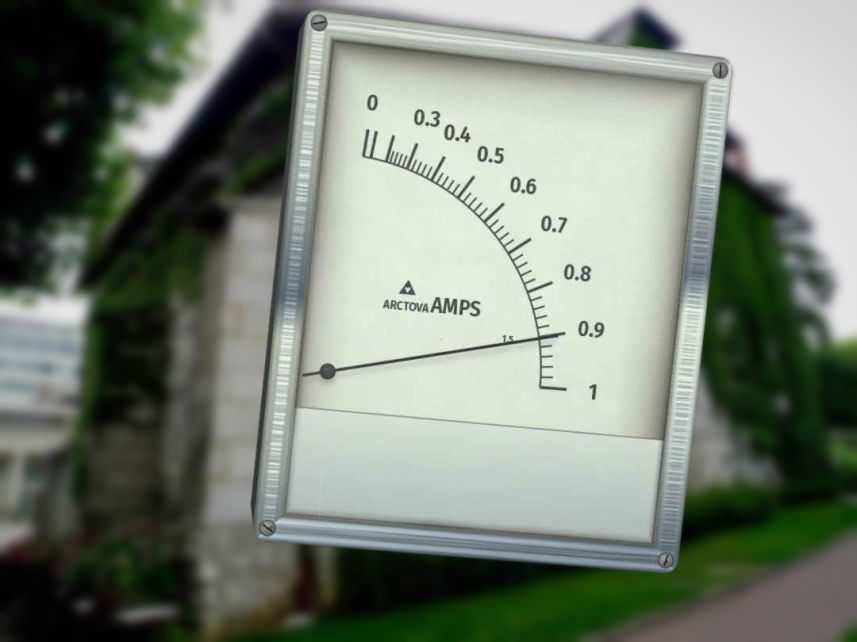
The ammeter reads 0.9 A
